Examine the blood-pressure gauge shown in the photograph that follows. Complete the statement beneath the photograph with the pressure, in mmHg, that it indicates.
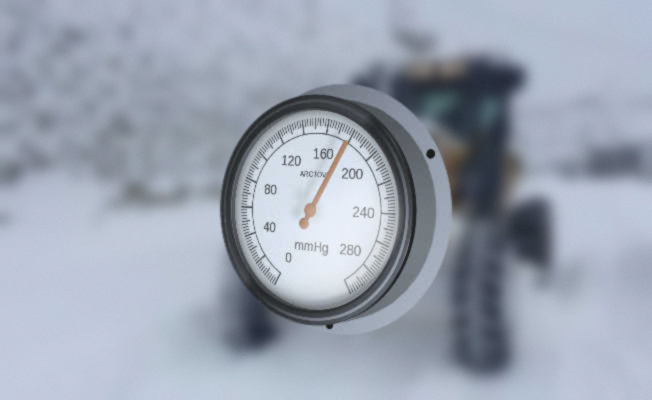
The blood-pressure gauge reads 180 mmHg
